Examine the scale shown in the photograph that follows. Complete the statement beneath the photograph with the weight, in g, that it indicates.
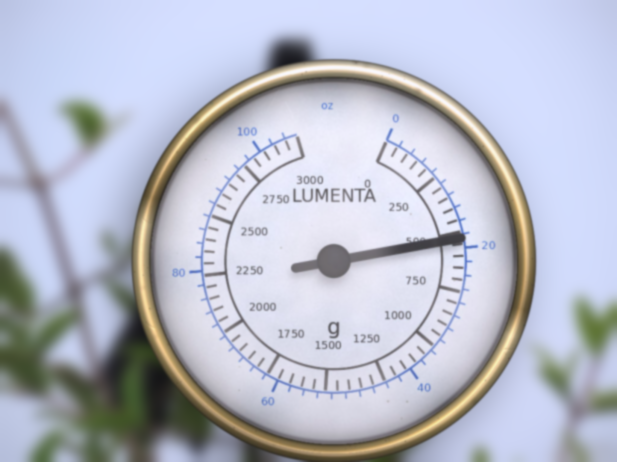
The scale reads 525 g
